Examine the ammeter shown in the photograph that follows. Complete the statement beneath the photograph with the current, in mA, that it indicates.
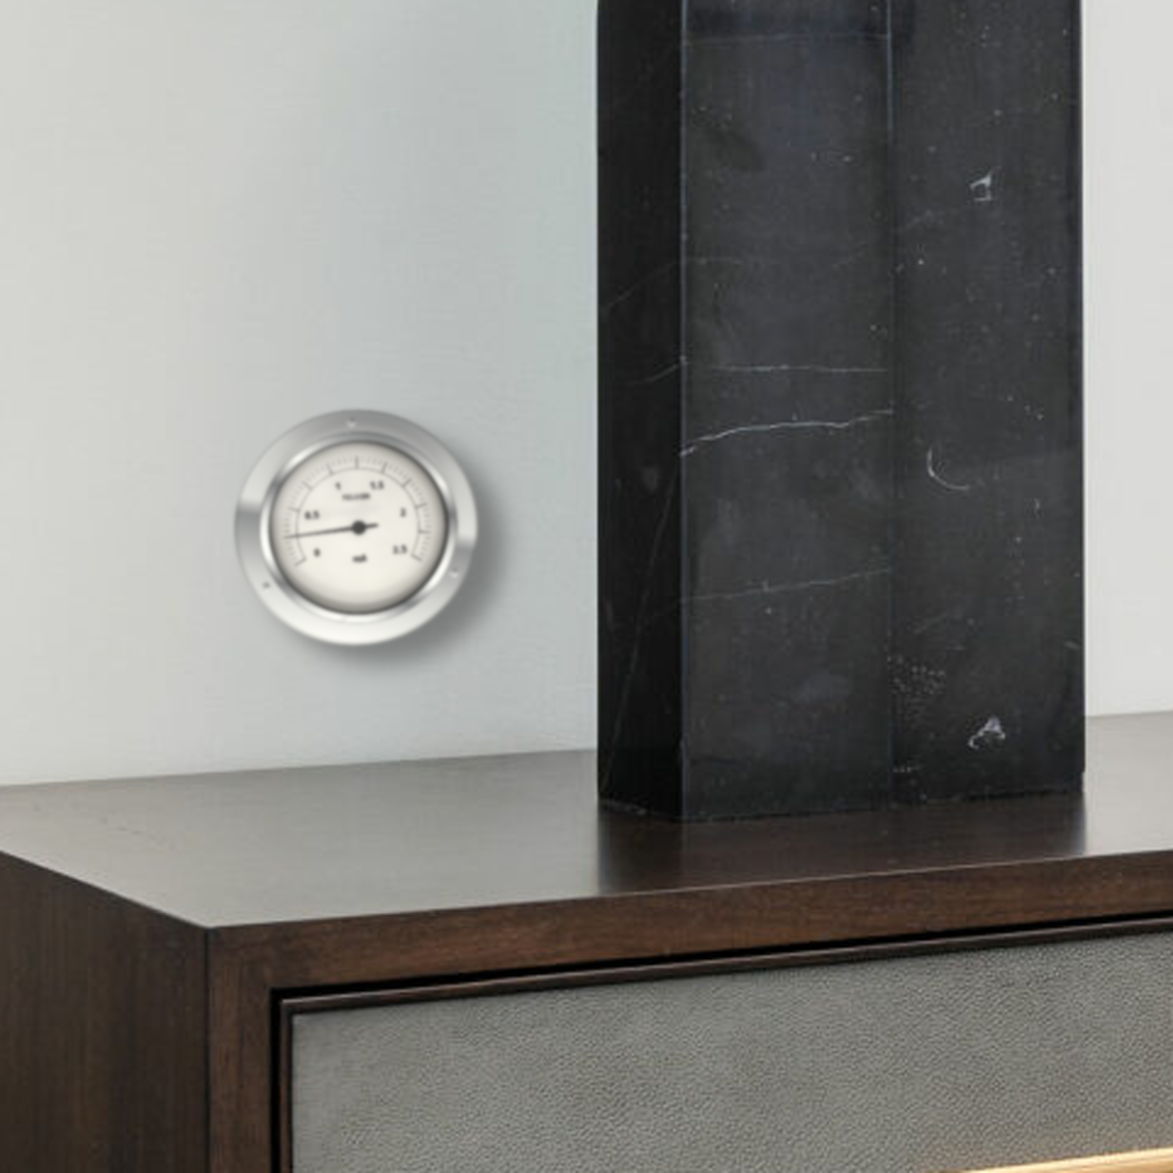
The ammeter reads 0.25 mA
